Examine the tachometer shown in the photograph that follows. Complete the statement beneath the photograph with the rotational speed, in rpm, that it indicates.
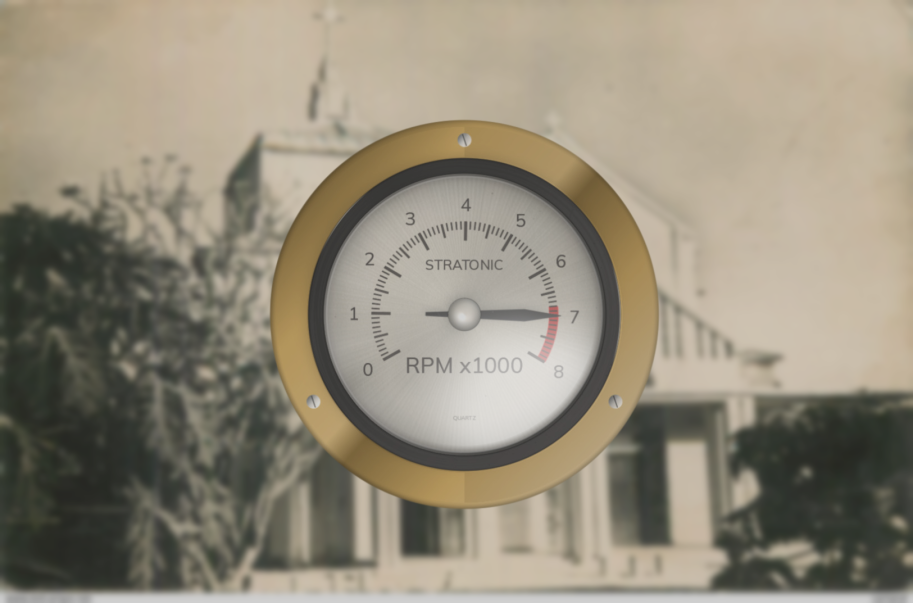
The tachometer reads 7000 rpm
